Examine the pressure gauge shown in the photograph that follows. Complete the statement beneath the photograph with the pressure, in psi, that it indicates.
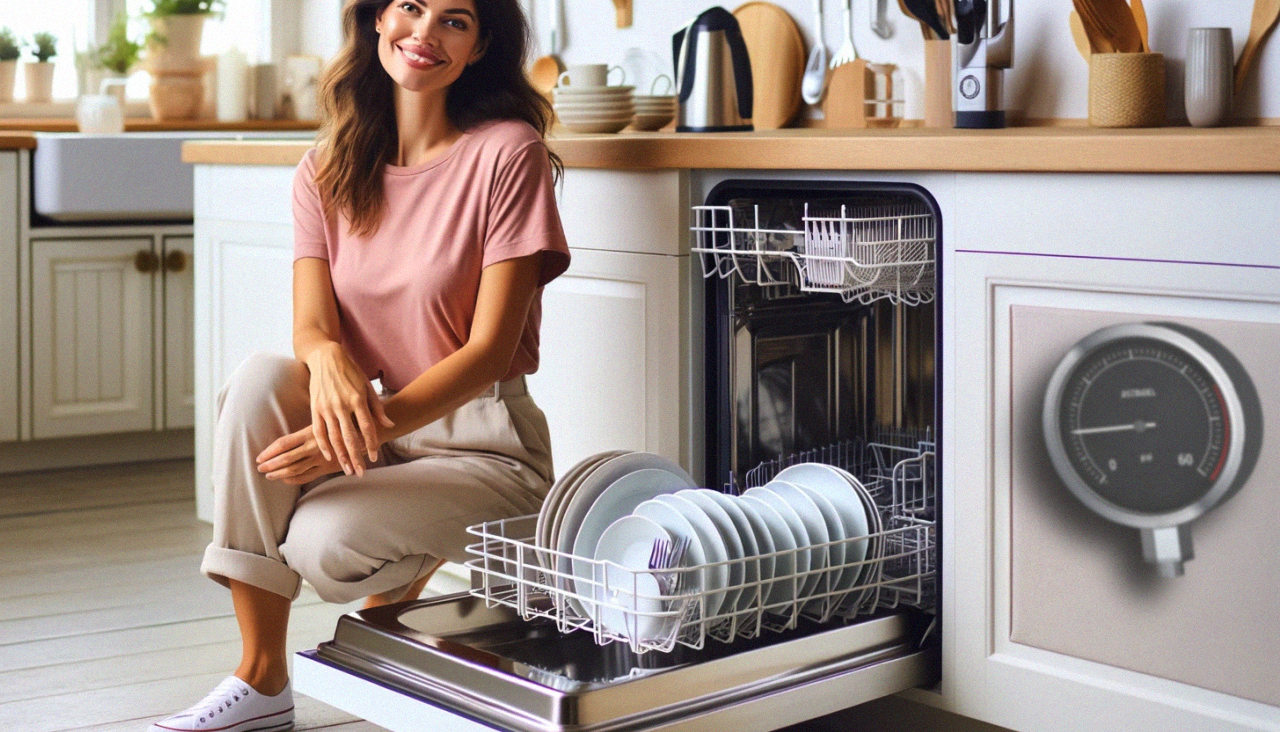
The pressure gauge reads 10 psi
